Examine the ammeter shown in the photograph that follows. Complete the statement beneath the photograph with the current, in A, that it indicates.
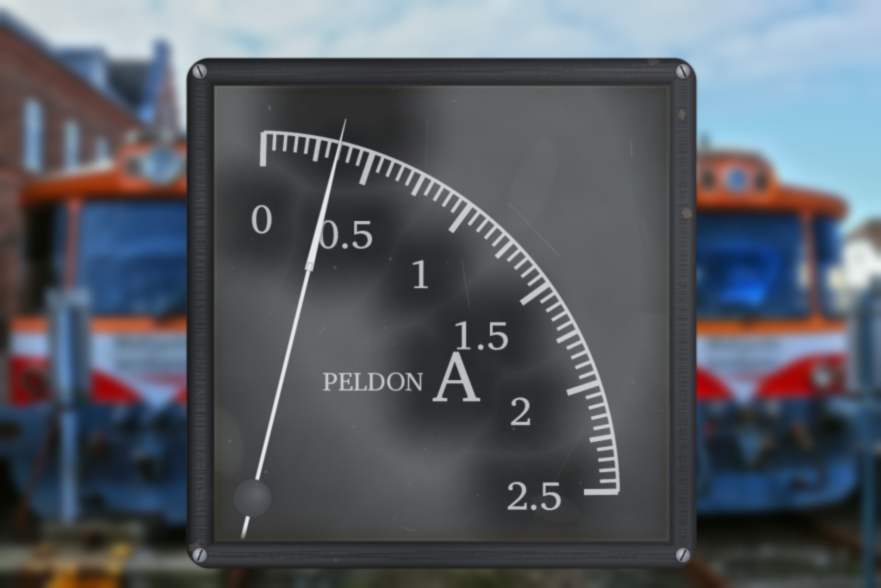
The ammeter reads 0.35 A
